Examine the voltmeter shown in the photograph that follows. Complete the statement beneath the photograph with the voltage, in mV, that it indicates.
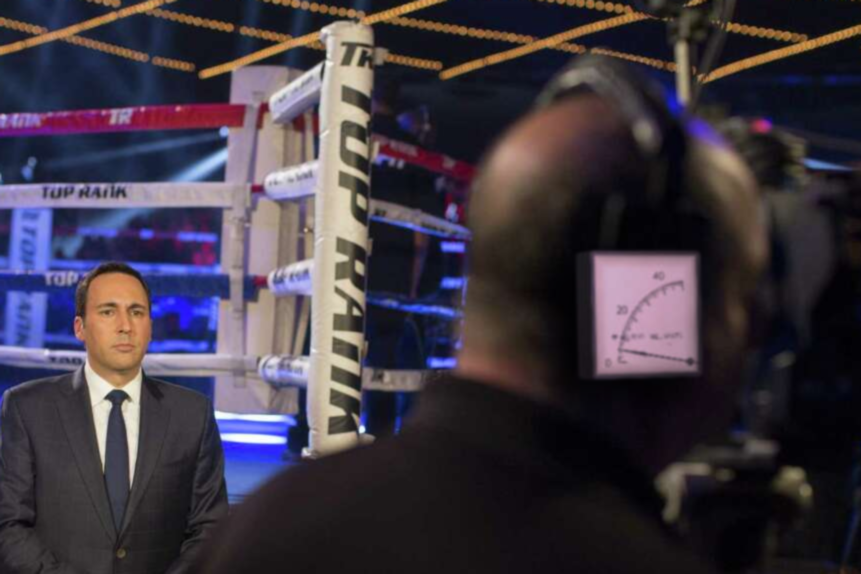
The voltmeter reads 5 mV
